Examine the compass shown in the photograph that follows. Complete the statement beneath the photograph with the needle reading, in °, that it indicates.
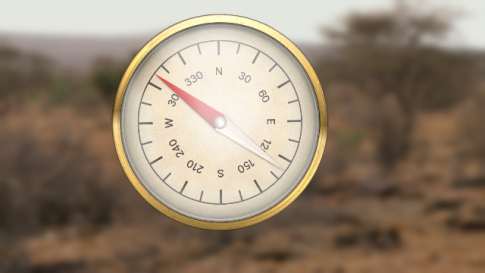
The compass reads 307.5 °
